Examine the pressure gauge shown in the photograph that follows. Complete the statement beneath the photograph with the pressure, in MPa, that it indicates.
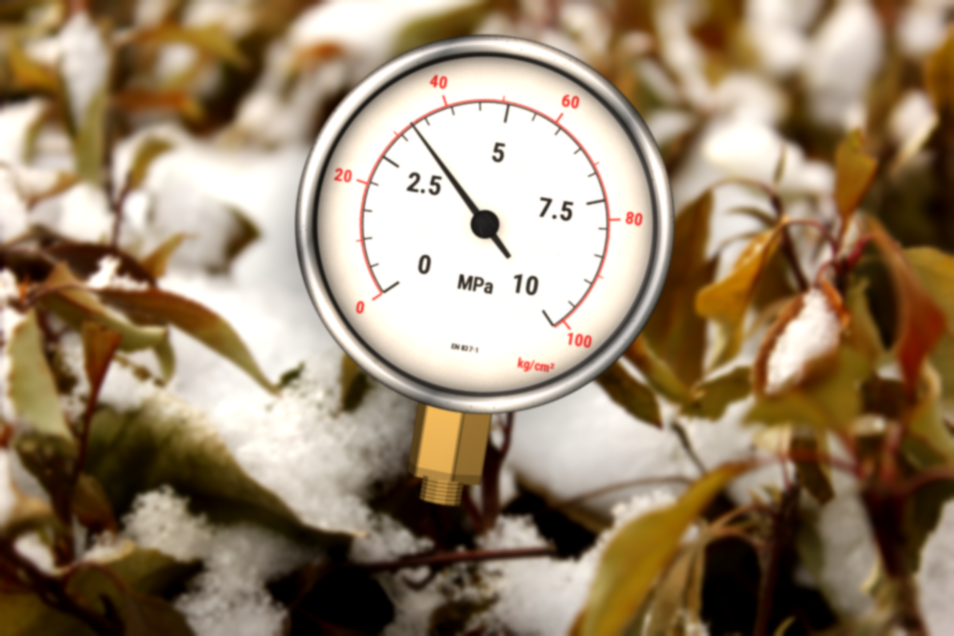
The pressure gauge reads 3.25 MPa
